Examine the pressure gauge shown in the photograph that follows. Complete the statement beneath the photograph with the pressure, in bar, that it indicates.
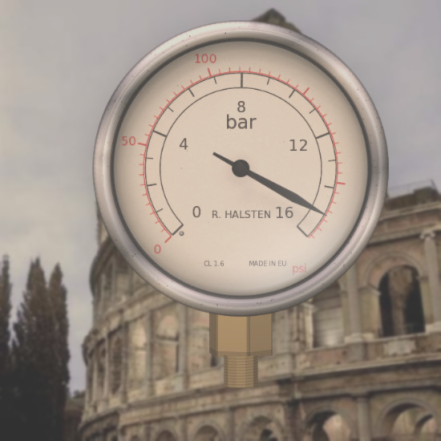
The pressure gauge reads 15 bar
